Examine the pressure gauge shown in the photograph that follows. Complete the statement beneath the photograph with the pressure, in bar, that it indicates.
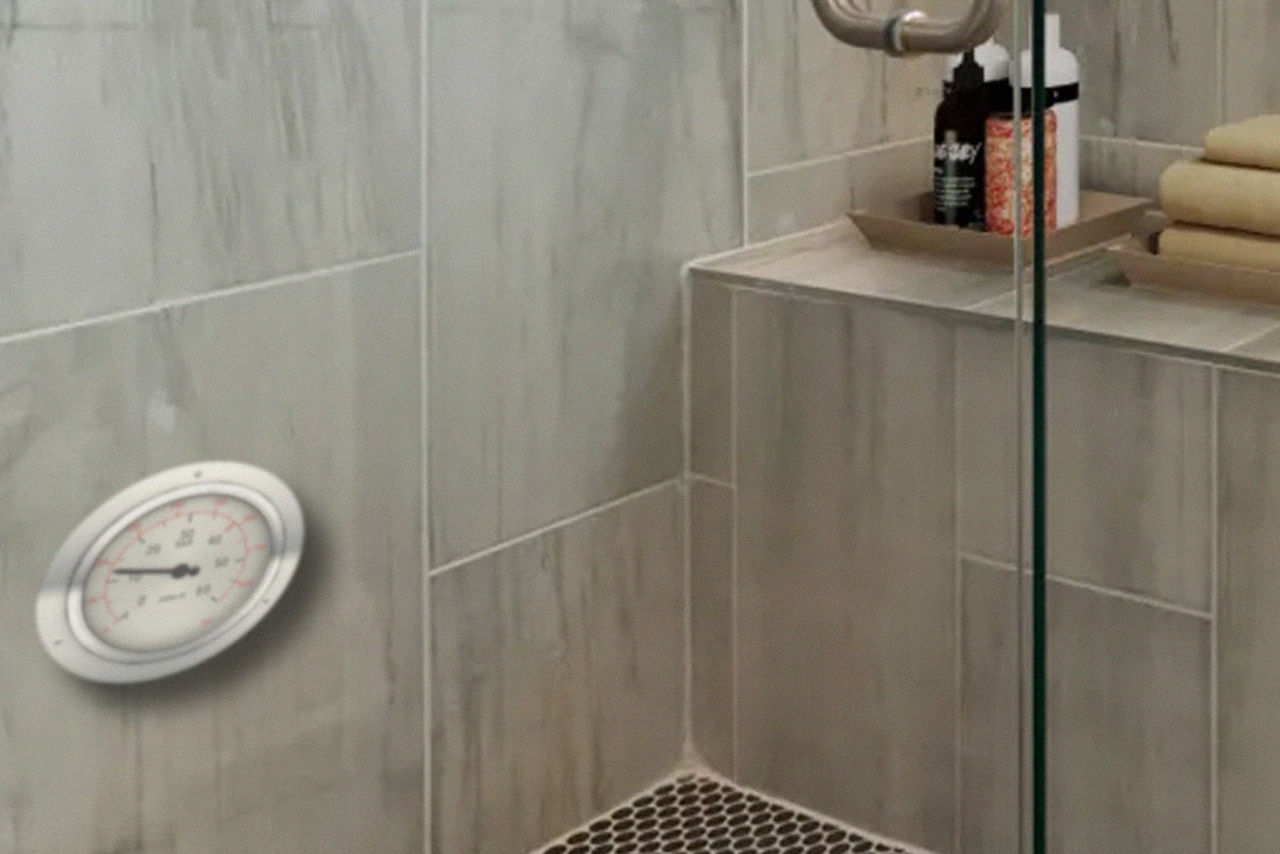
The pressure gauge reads 12.5 bar
